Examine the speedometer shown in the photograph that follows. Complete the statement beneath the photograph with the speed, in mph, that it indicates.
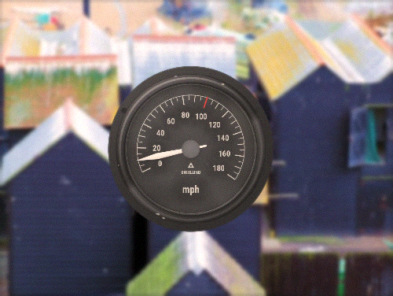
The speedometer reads 10 mph
